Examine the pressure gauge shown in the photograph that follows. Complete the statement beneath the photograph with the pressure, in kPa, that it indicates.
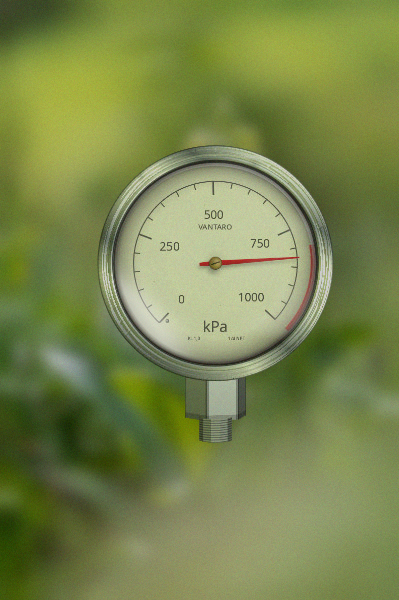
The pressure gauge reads 825 kPa
